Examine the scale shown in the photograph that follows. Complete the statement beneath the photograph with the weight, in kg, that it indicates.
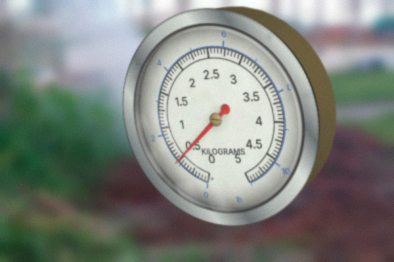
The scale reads 0.5 kg
